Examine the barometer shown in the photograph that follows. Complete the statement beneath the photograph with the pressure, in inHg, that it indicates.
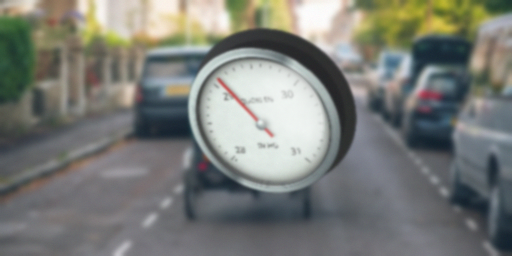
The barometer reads 29.1 inHg
